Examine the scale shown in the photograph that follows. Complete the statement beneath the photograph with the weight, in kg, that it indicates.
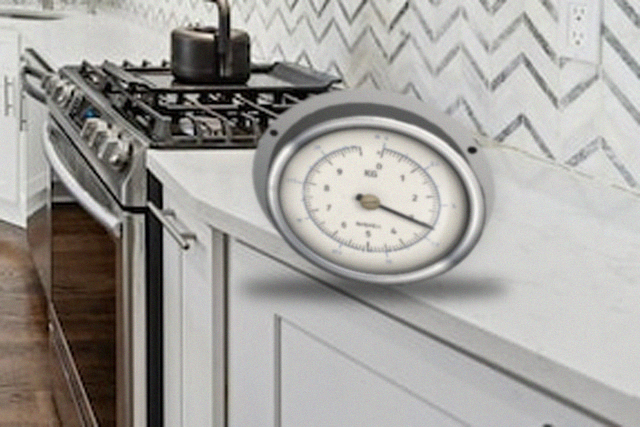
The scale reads 3 kg
